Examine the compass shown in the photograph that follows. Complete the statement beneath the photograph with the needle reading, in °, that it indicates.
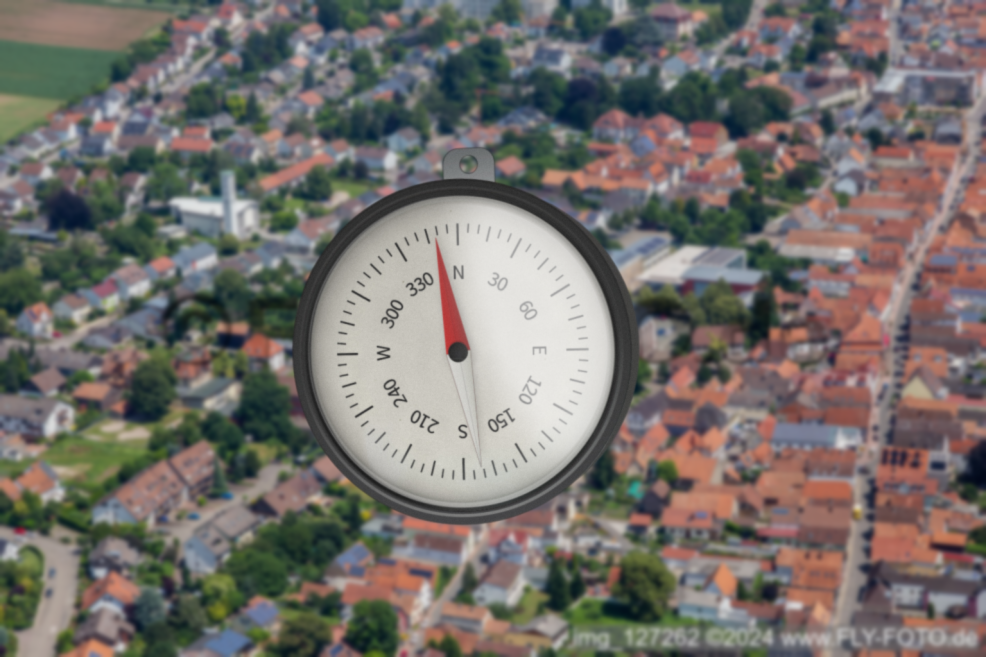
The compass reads 350 °
